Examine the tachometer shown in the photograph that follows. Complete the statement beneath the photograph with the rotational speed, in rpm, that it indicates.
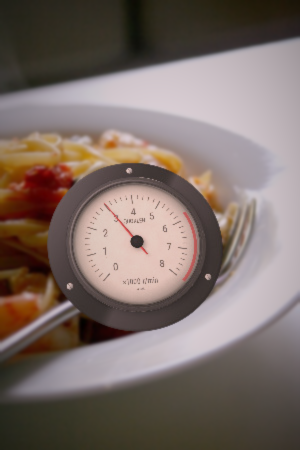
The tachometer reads 3000 rpm
